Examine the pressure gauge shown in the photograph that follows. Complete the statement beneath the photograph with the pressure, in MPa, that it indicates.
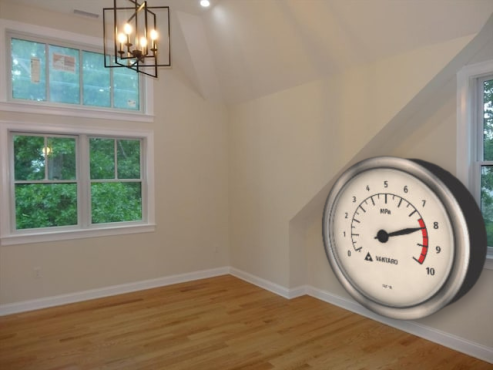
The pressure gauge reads 8 MPa
